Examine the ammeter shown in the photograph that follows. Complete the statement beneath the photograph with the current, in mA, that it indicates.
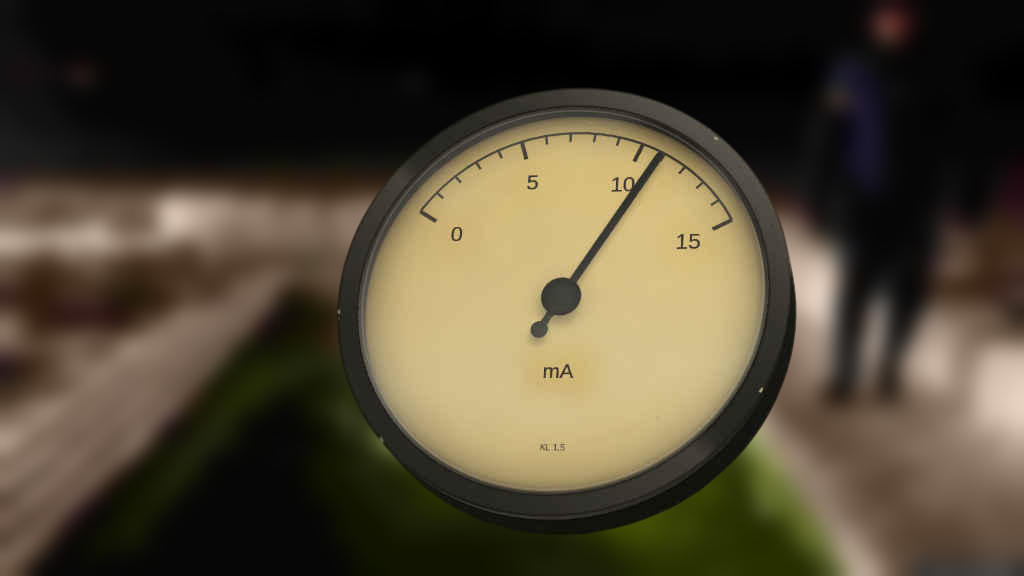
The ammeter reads 11 mA
